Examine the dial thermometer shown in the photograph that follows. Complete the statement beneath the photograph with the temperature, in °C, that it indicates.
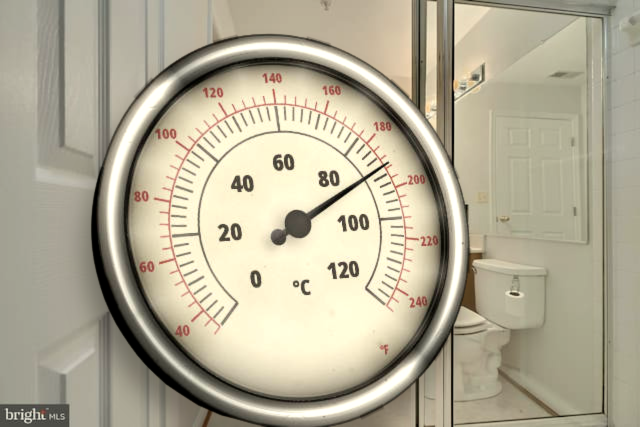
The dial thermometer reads 88 °C
